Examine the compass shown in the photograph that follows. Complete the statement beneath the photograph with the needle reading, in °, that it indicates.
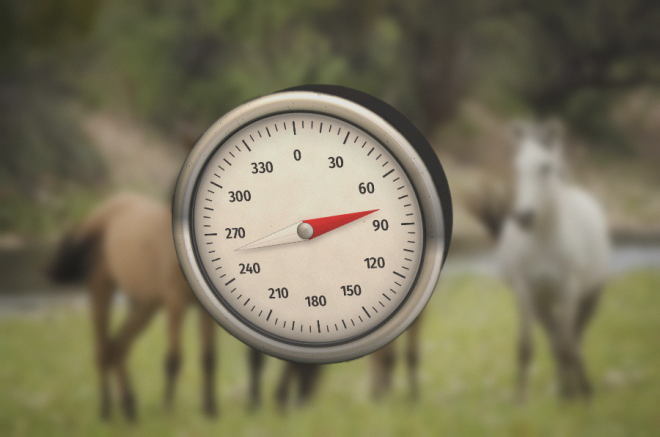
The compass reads 77.5 °
